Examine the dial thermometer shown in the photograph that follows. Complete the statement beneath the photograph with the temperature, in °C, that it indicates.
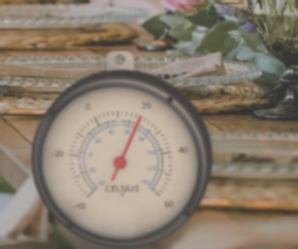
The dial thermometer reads 20 °C
